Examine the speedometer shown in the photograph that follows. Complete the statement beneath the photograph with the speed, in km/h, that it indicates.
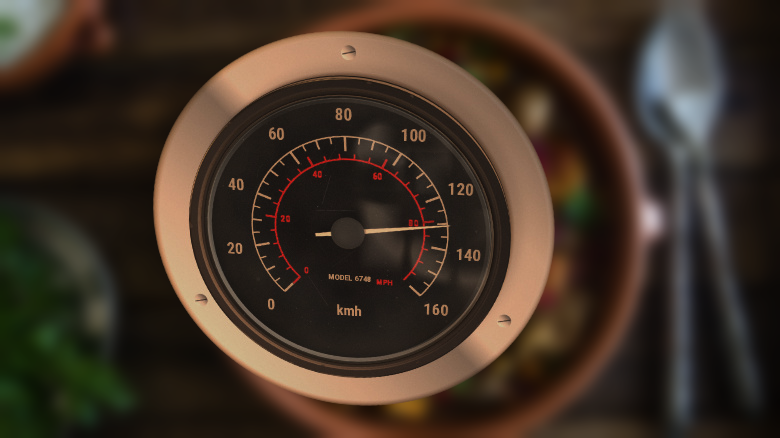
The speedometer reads 130 km/h
